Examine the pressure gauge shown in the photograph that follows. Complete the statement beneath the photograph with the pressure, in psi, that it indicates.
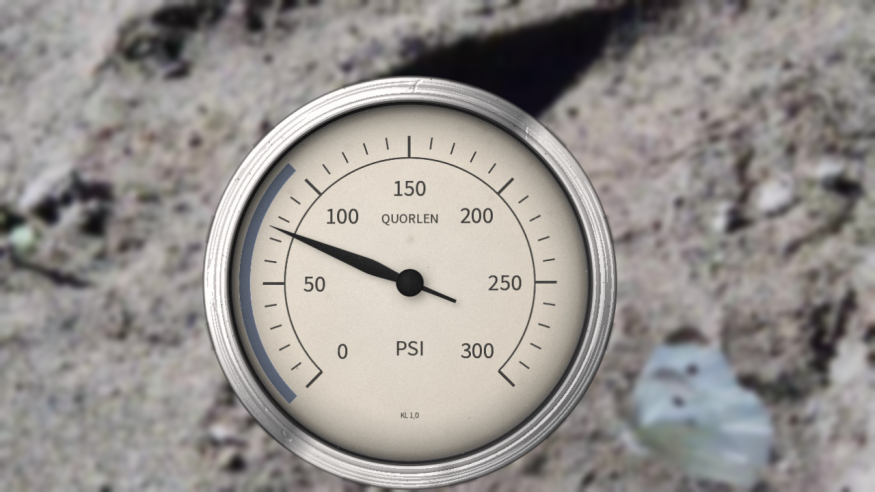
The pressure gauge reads 75 psi
